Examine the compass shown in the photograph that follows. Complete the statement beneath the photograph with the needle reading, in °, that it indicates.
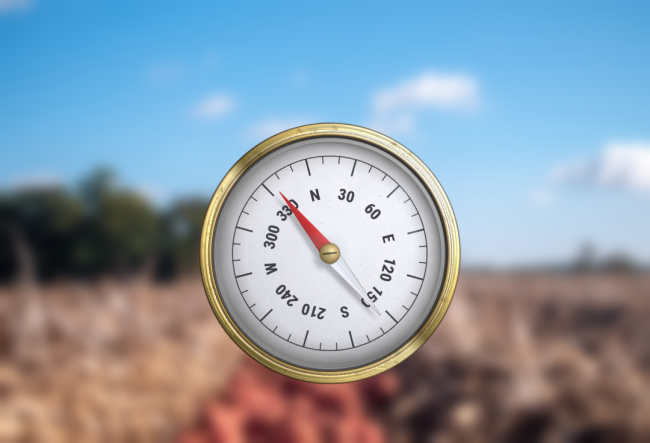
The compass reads 335 °
